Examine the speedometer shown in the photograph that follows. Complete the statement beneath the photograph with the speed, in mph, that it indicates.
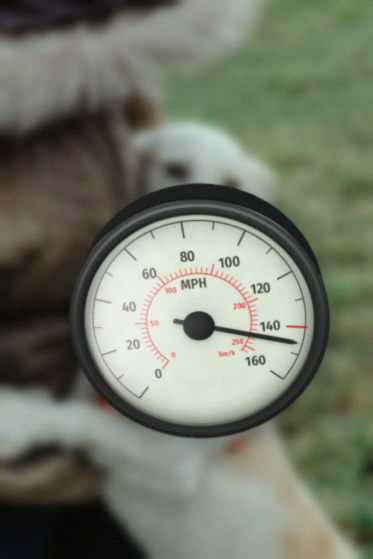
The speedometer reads 145 mph
